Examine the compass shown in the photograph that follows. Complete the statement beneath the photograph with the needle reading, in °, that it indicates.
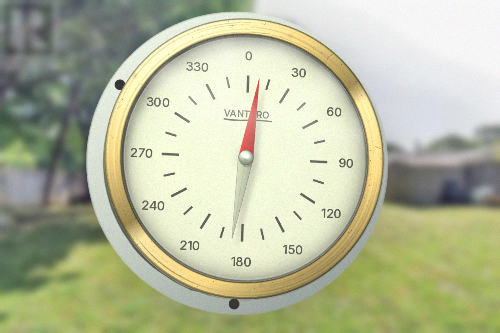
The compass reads 7.5 °
